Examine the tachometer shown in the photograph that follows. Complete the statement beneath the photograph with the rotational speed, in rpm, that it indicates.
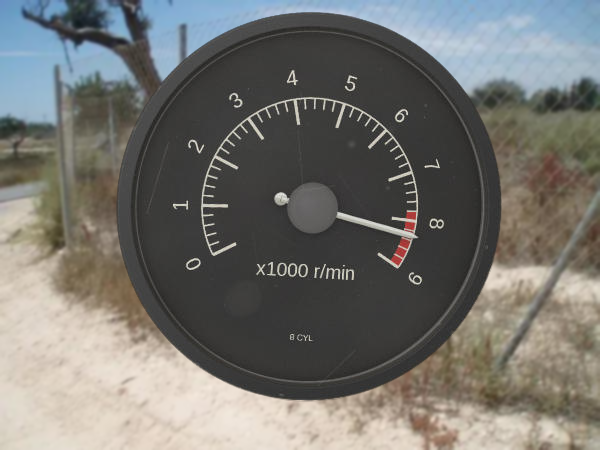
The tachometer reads 8300 rpm
